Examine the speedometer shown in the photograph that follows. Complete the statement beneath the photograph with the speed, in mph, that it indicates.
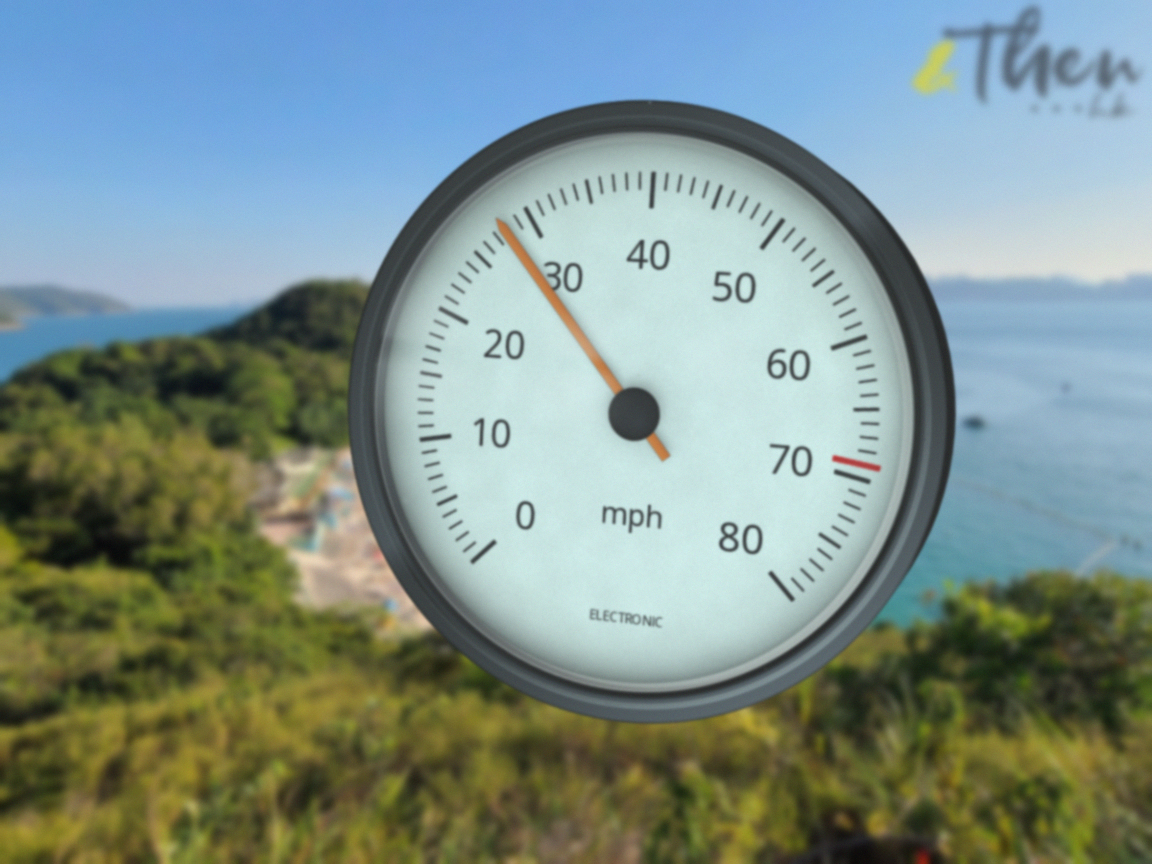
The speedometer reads 28 mph
